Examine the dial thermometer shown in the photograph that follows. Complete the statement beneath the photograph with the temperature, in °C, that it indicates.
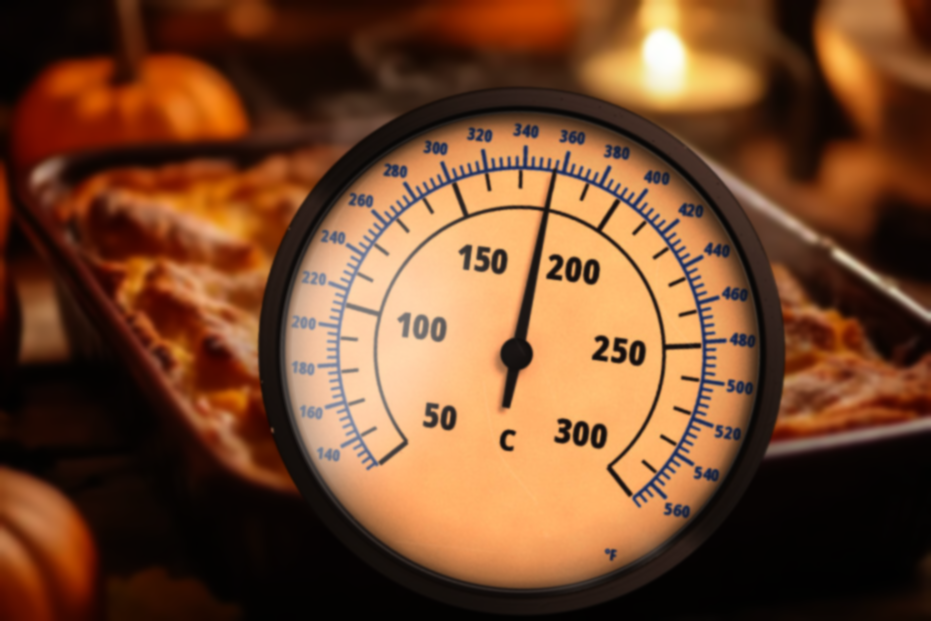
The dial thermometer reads 180 °C
